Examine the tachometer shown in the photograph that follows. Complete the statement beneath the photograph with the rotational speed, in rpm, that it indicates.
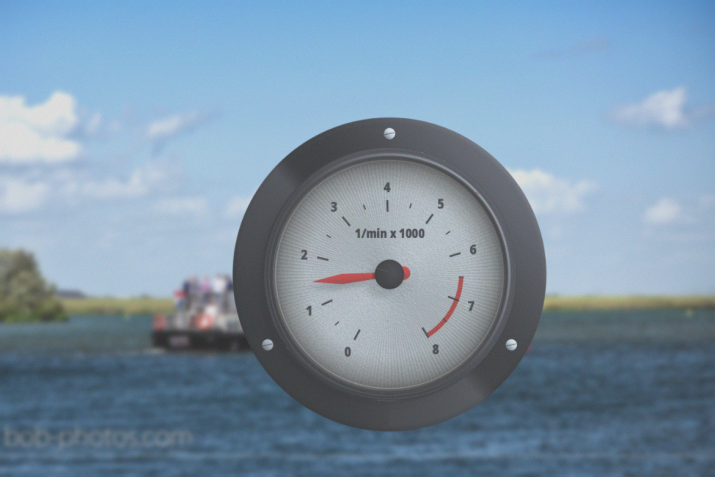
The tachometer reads 1500 rpm
